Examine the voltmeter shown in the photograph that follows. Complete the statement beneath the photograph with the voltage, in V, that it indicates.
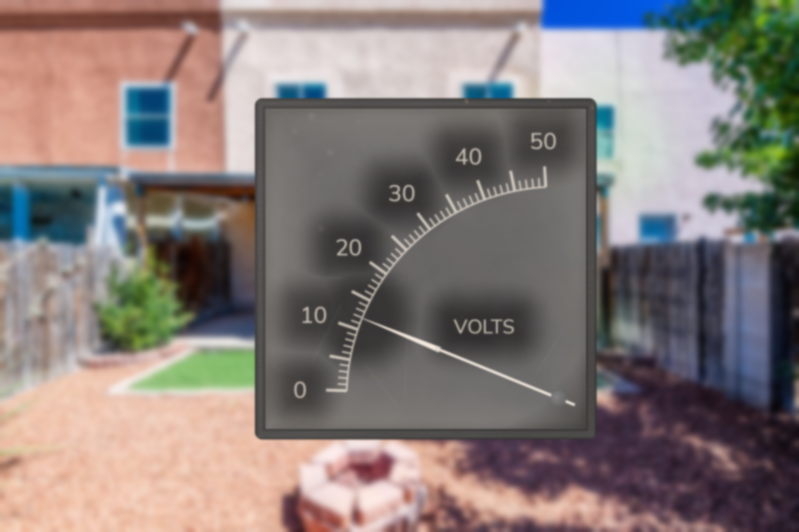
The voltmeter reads 12 V
